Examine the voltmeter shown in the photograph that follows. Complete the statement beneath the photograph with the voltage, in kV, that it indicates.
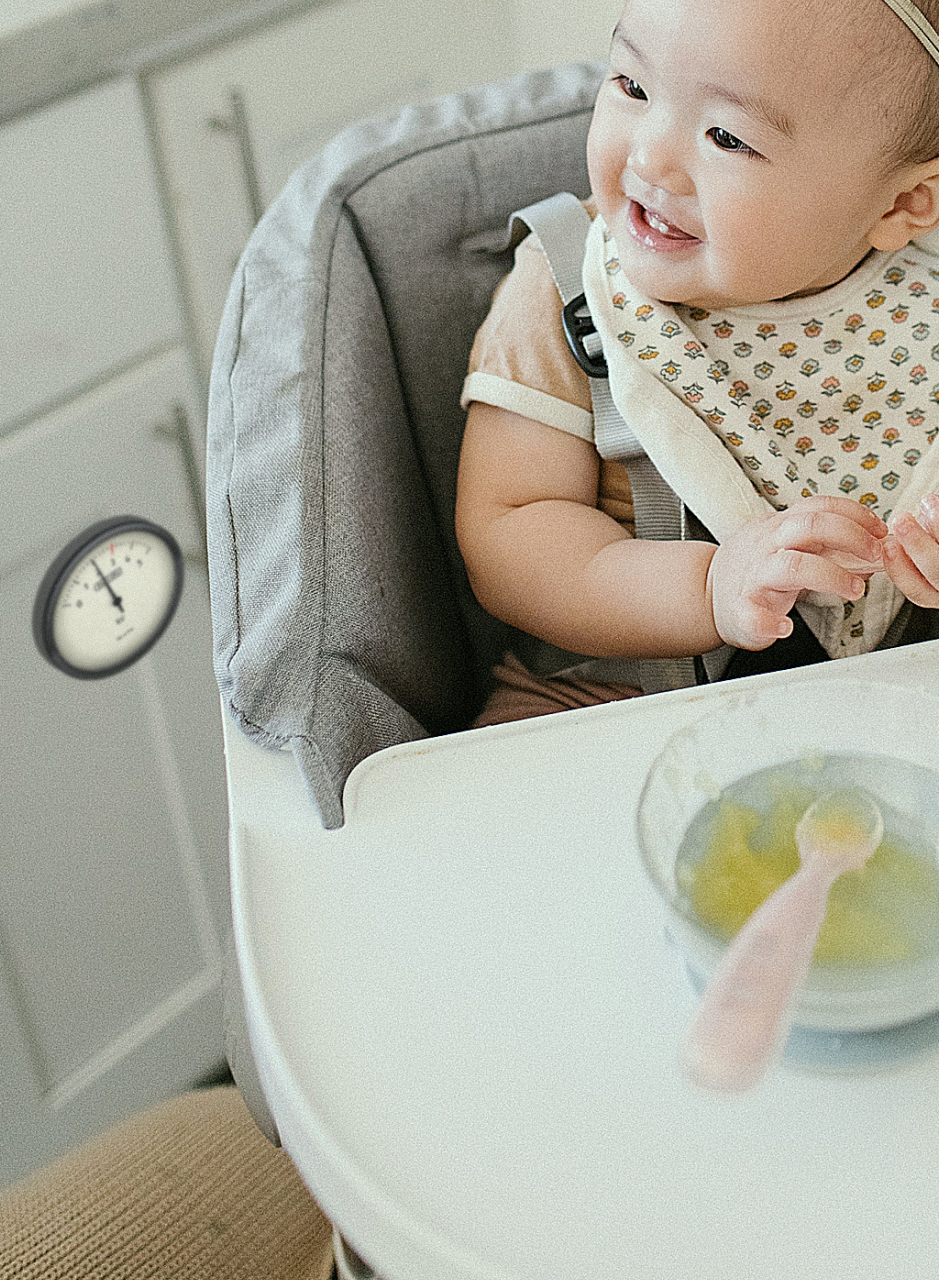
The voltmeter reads 2 kV
